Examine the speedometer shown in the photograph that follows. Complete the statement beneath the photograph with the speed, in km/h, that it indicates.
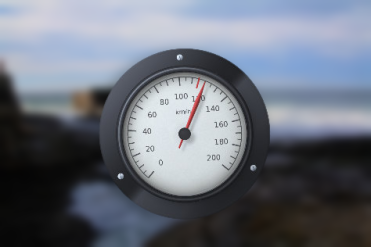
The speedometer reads 120 km/h
